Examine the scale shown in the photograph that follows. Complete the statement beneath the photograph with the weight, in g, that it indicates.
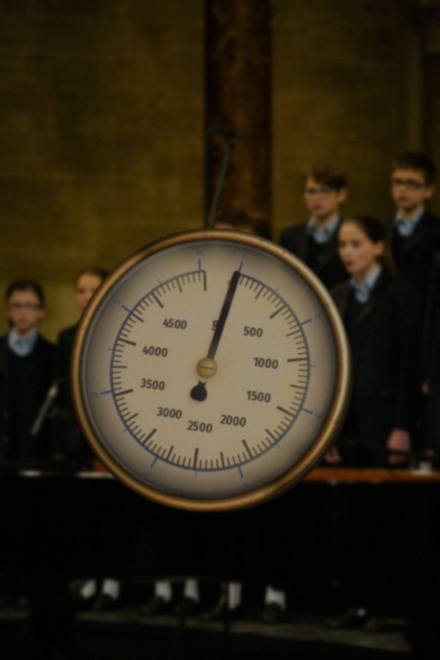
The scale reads 0 g
